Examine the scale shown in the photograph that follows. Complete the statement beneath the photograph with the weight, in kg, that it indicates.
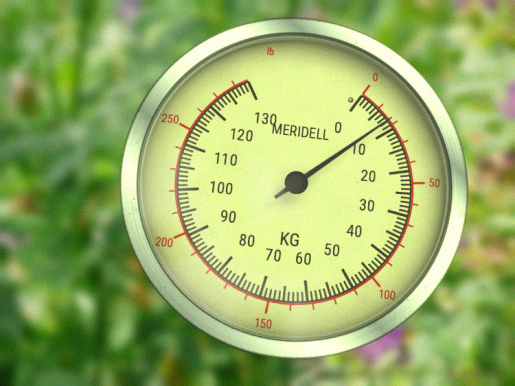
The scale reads 8 kg
